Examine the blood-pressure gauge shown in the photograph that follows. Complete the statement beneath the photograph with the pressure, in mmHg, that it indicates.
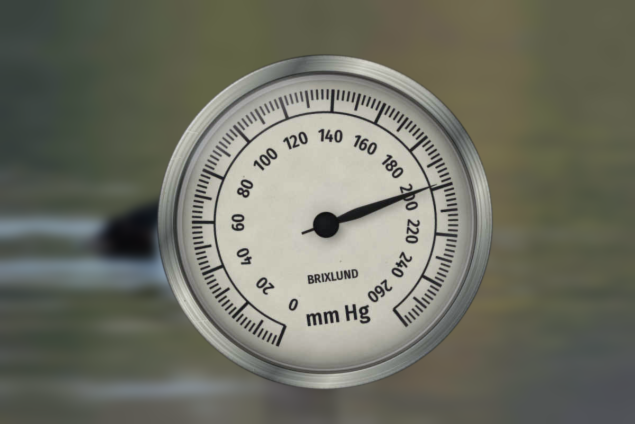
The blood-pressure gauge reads 198 mmHg
